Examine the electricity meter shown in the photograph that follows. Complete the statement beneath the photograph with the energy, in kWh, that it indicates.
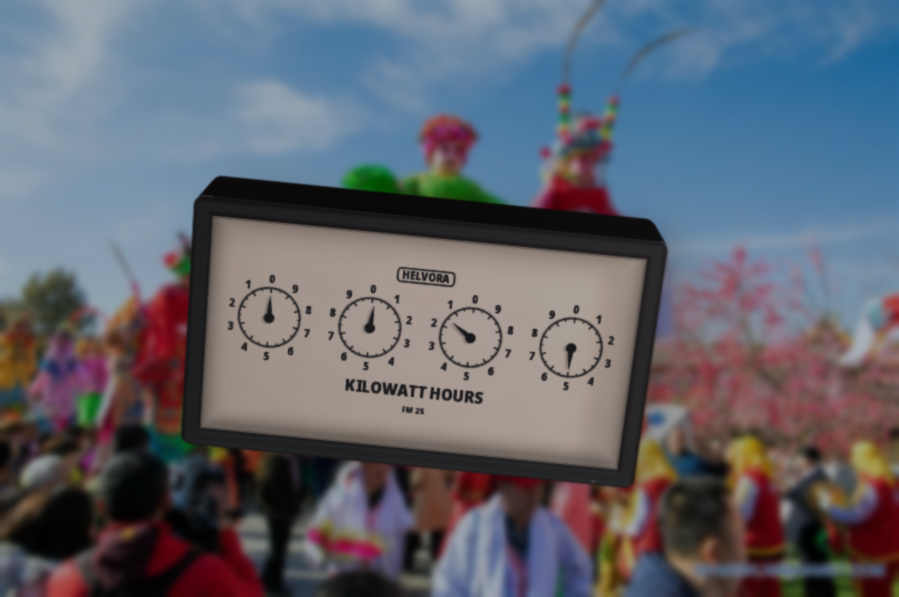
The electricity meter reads 15 kWh
